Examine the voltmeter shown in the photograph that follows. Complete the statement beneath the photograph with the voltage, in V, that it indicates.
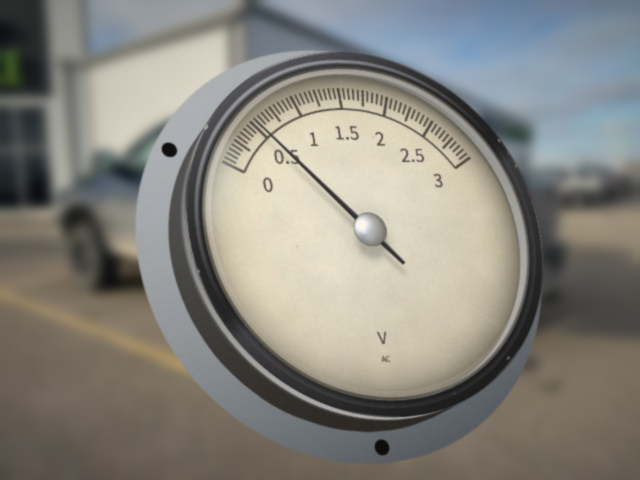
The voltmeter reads 0.5 V
